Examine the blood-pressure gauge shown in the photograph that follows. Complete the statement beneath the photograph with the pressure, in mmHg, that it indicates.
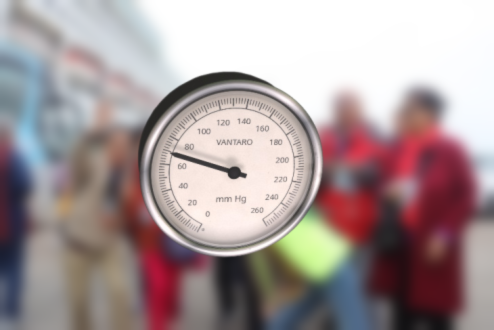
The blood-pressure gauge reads 70 mmHg
